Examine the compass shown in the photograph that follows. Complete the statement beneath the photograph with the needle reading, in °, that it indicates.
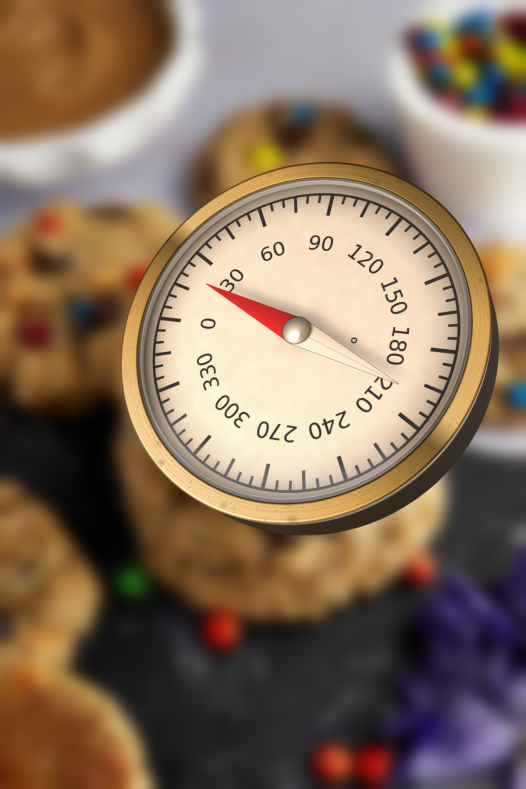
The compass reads 20 °
